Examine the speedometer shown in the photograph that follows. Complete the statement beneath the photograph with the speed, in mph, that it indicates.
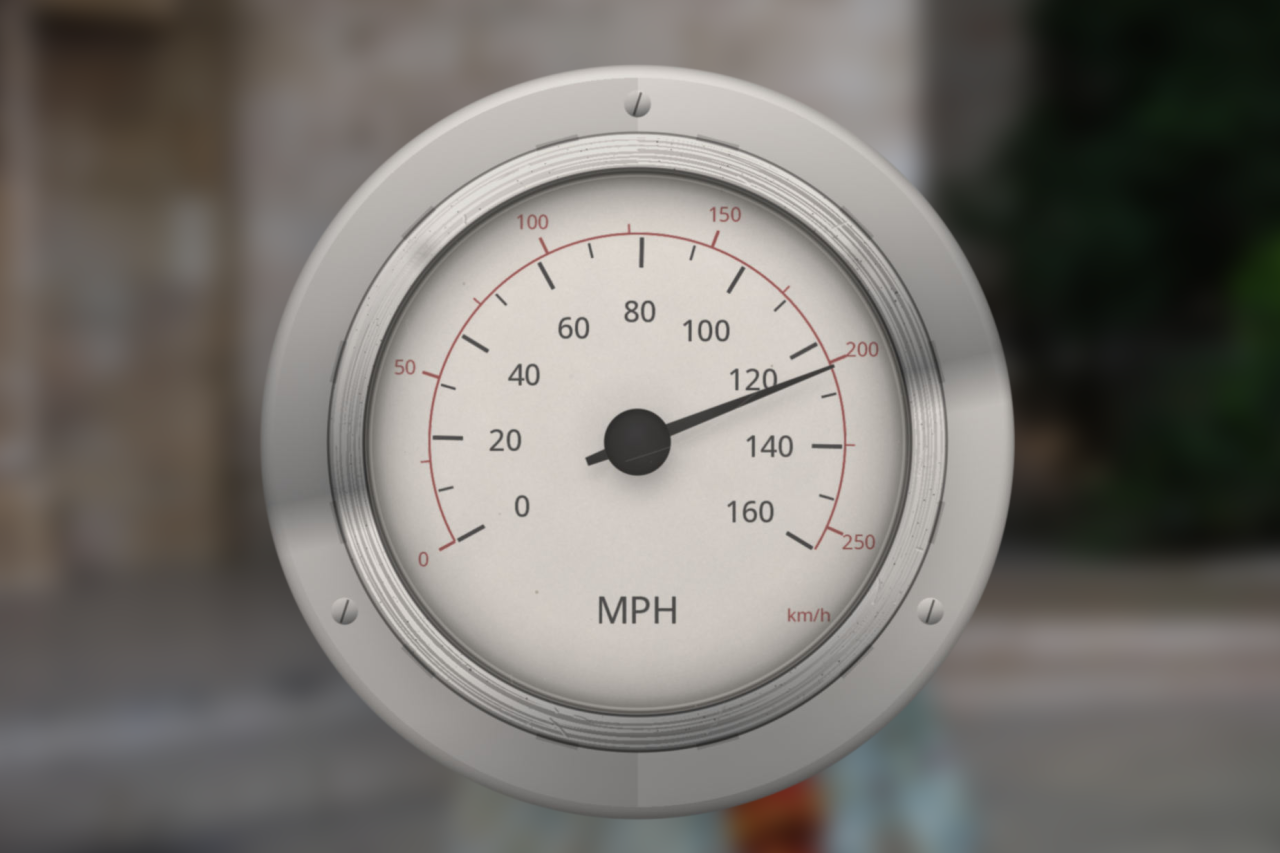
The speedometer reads 125 mph
